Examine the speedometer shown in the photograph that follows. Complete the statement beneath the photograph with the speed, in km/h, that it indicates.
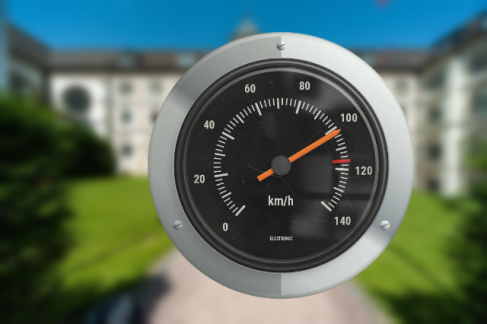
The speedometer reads 102 km/h
